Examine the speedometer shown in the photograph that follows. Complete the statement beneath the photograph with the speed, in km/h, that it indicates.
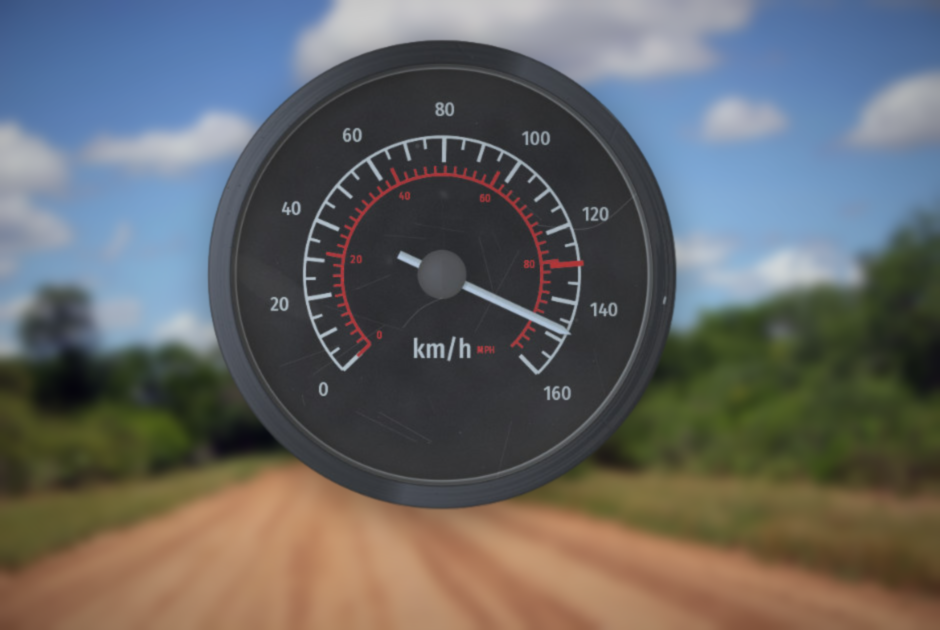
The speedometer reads 147.5 km/h
